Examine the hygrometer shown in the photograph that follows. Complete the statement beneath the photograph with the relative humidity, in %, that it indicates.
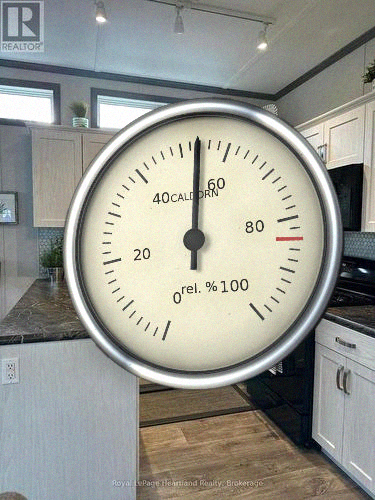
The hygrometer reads 54 %
